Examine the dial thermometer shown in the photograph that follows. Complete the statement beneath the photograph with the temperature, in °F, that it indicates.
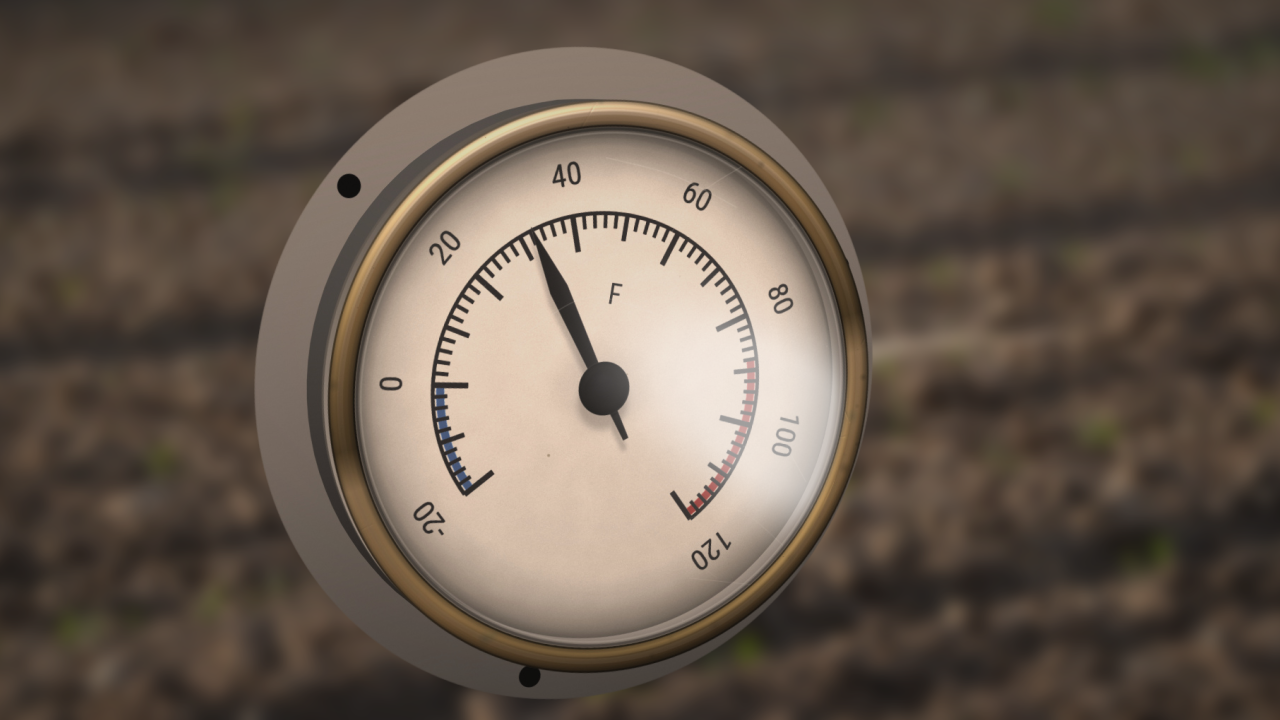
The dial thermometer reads 32 °F
